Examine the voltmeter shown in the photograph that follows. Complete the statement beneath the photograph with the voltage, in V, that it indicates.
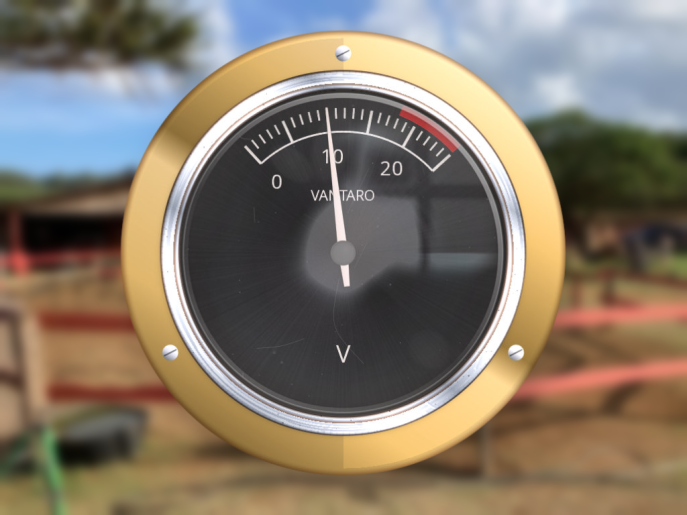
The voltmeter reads 10 V
